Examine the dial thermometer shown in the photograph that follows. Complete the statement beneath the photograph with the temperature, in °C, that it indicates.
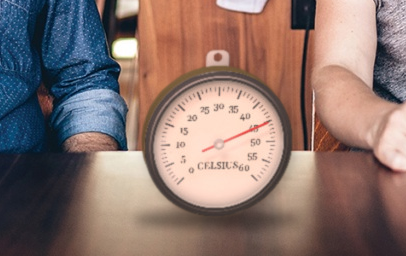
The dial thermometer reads 45 °C
